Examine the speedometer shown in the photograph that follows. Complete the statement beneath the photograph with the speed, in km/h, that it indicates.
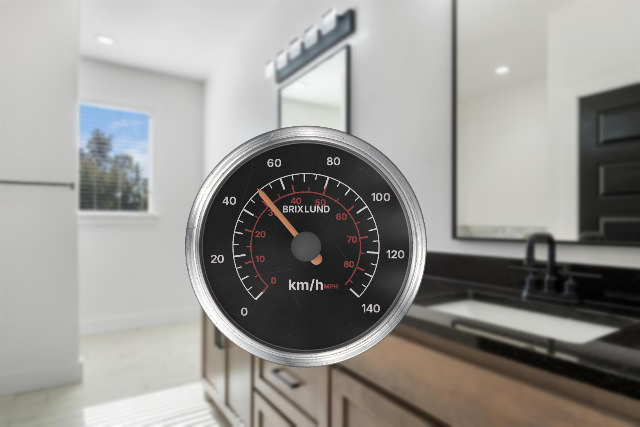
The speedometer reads 50 km/h
